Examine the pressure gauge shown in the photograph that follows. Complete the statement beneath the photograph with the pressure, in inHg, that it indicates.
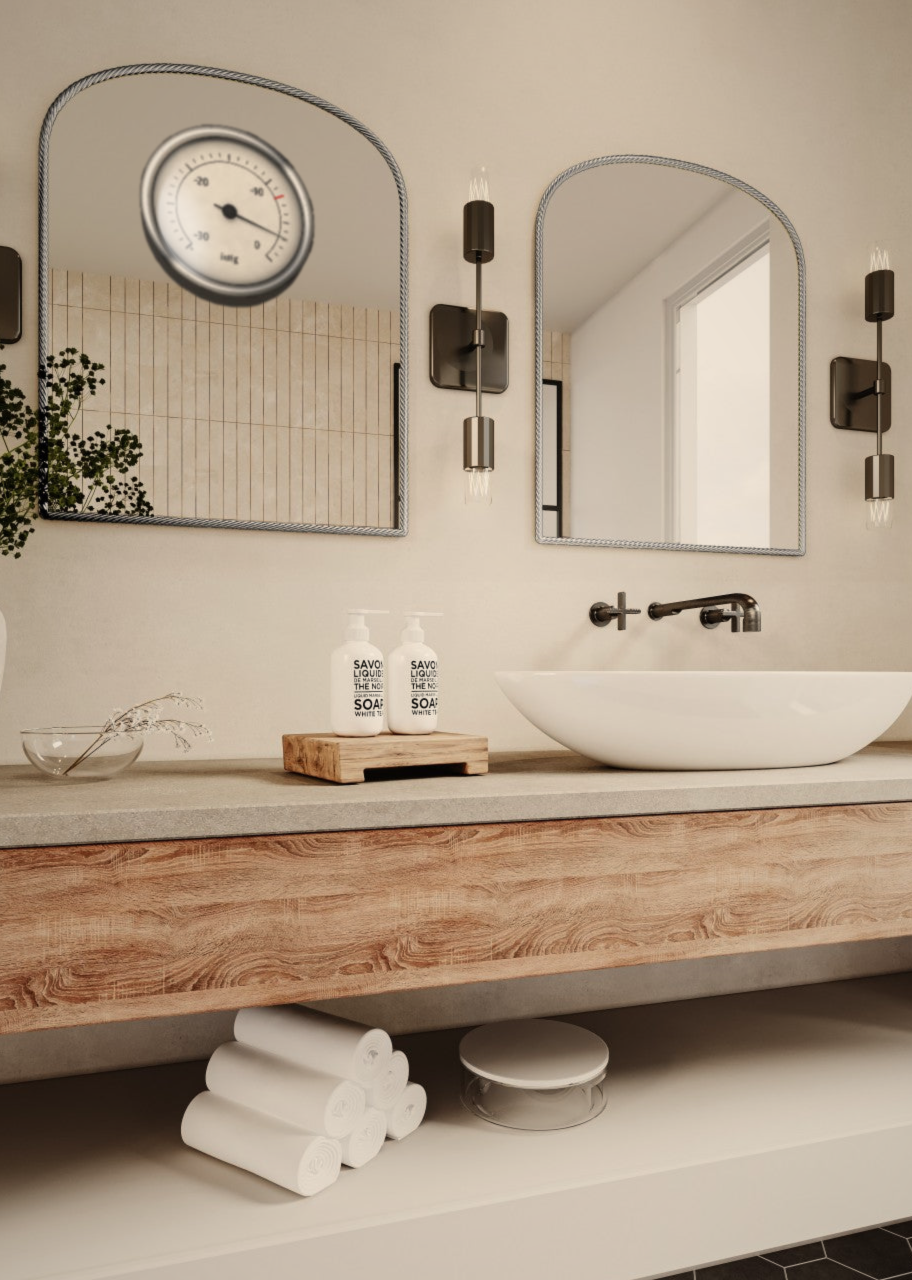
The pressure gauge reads -3 inHg
